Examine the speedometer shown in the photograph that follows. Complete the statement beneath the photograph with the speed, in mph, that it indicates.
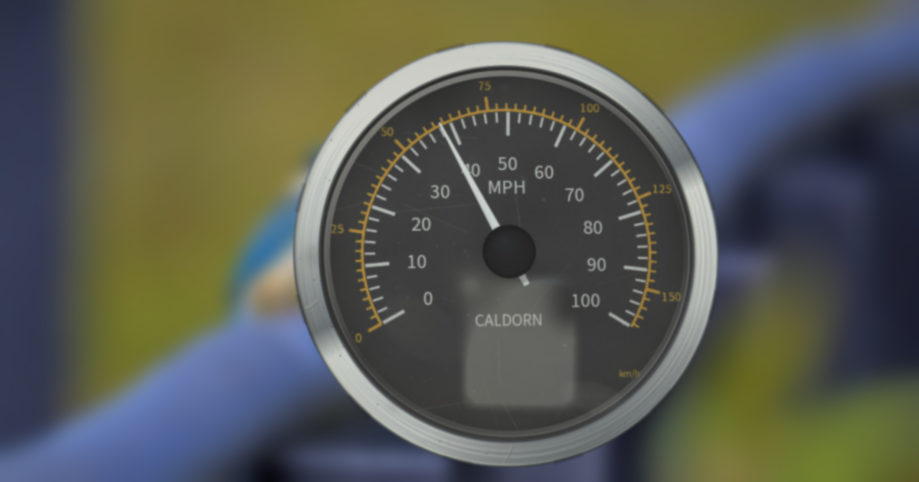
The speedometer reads 38 mph
